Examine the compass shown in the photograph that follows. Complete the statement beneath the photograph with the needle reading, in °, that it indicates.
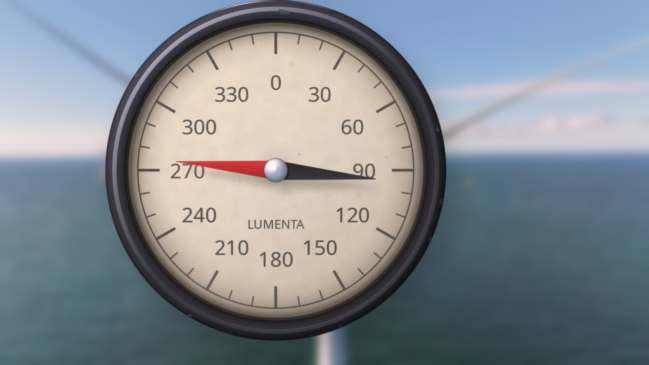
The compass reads 275 °
